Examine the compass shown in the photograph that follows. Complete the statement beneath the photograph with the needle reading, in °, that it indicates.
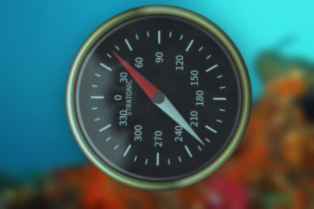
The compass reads 45 °
